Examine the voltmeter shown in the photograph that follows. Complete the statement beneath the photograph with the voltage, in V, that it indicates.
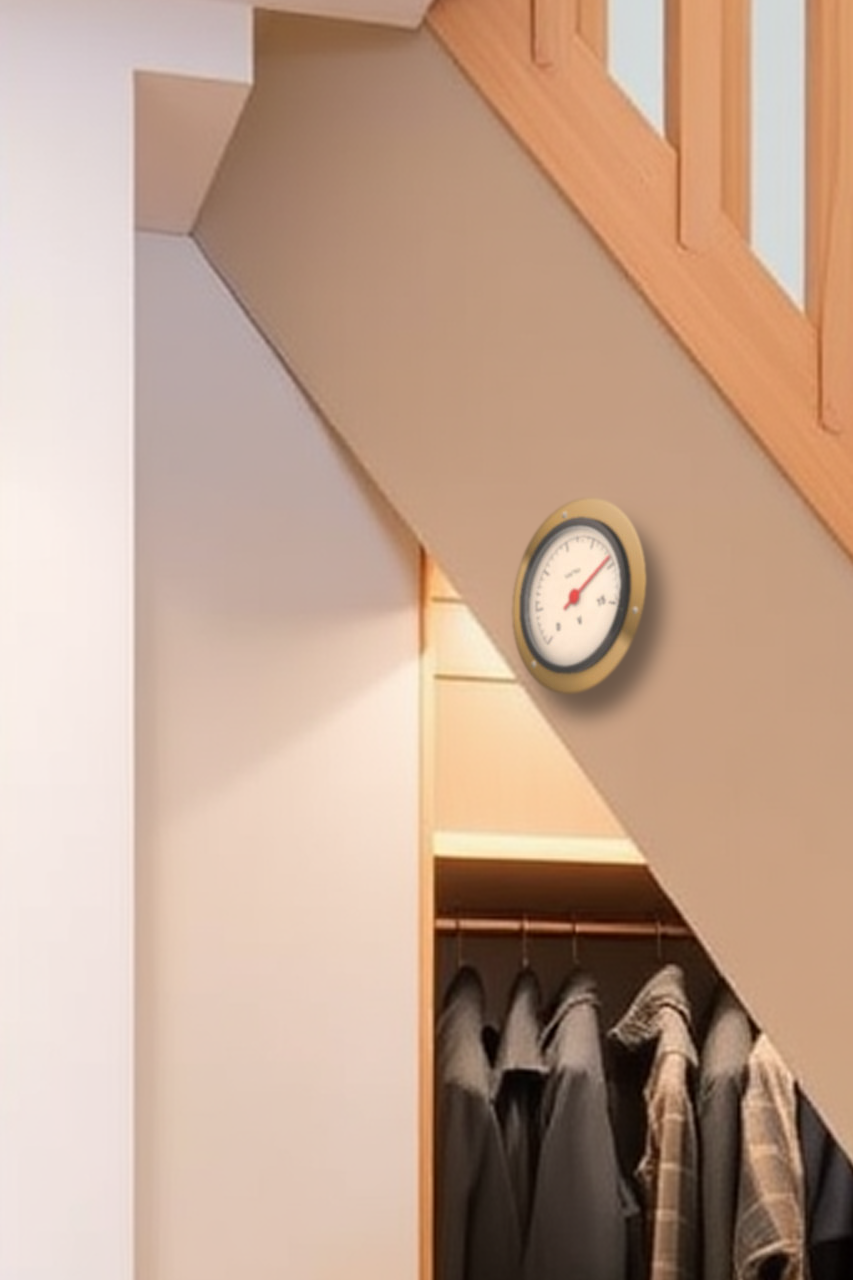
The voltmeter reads 12 V
